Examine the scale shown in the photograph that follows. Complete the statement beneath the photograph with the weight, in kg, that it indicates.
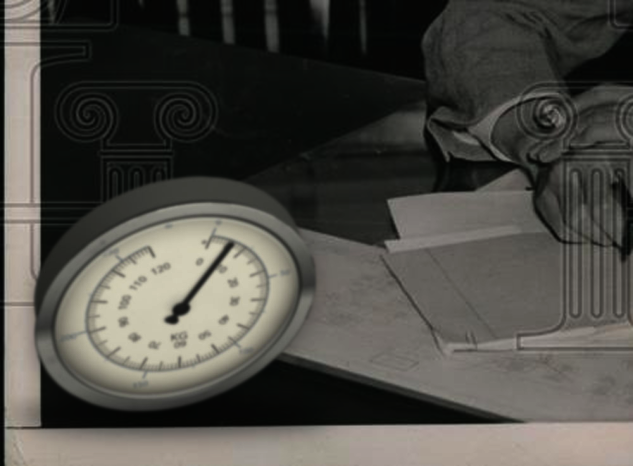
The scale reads 5 kg
